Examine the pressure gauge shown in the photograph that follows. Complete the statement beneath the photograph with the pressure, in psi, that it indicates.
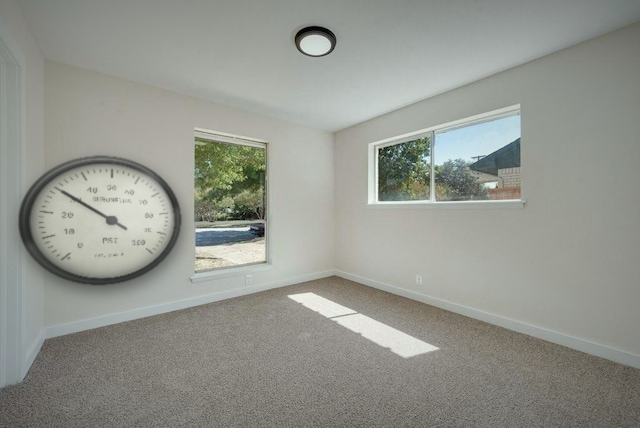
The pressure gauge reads 30 psi
